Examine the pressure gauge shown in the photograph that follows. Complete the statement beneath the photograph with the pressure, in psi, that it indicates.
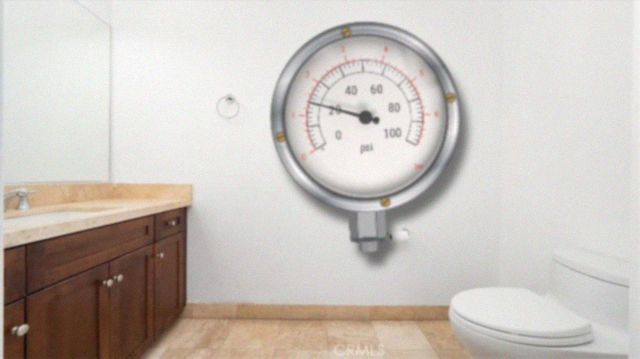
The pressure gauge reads 20 psi
